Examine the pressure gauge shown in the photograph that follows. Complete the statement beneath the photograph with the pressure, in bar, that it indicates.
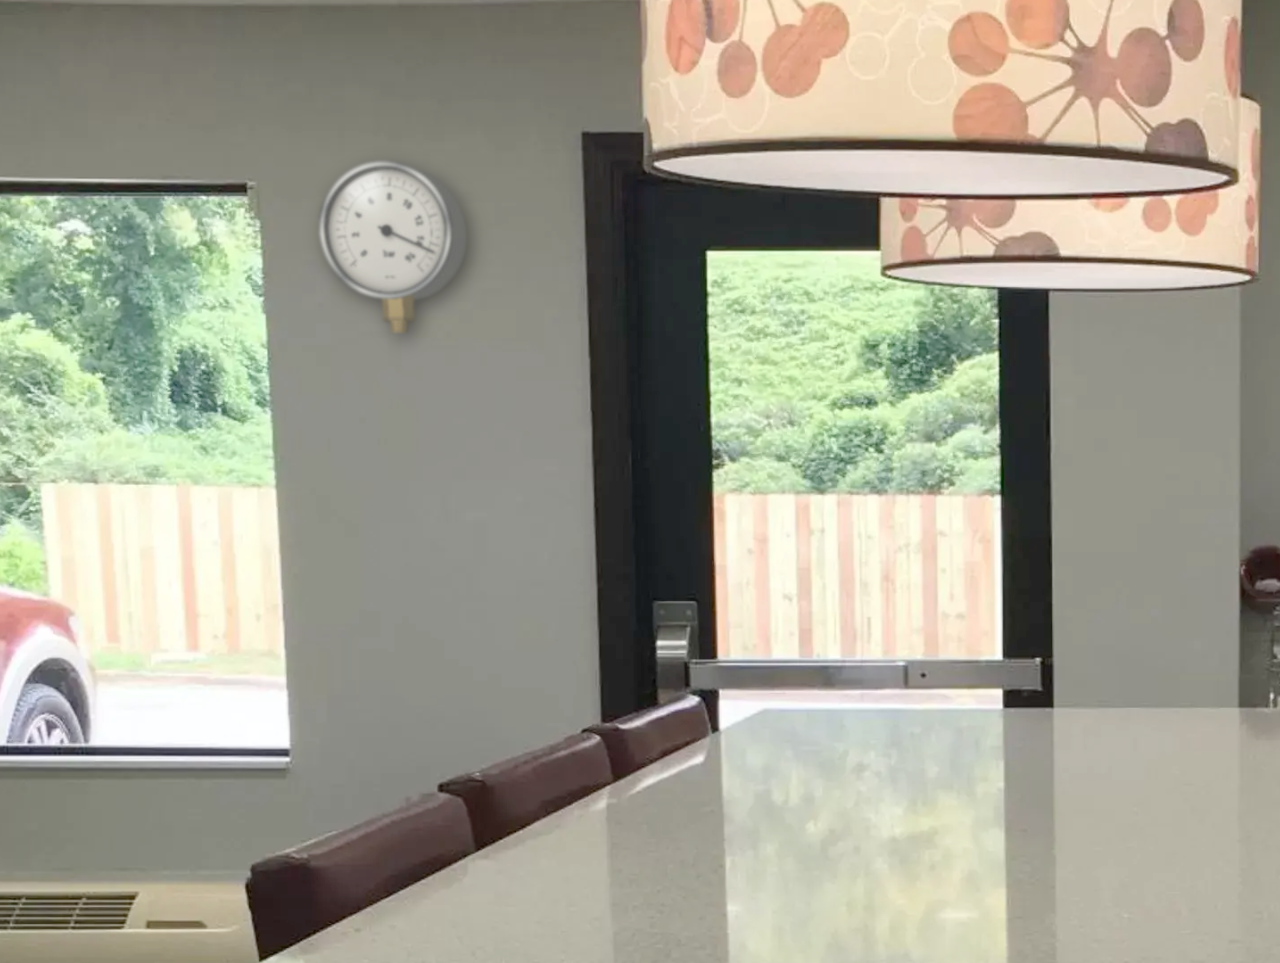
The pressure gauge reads 14.5 bar
